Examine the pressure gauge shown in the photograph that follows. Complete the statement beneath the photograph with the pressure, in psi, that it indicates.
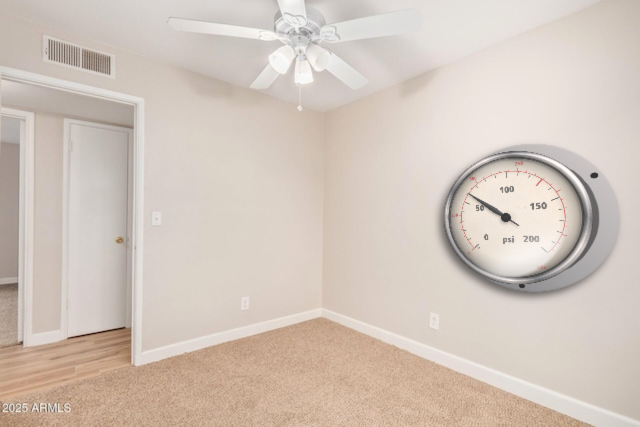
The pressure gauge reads 60 psi
